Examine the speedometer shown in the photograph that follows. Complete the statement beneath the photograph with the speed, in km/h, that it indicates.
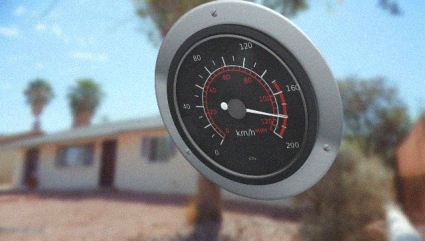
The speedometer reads 180 km/h
